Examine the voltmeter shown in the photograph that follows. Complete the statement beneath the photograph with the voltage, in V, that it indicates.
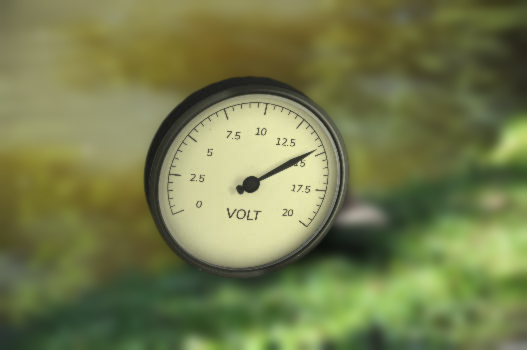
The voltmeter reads 14.5 V
